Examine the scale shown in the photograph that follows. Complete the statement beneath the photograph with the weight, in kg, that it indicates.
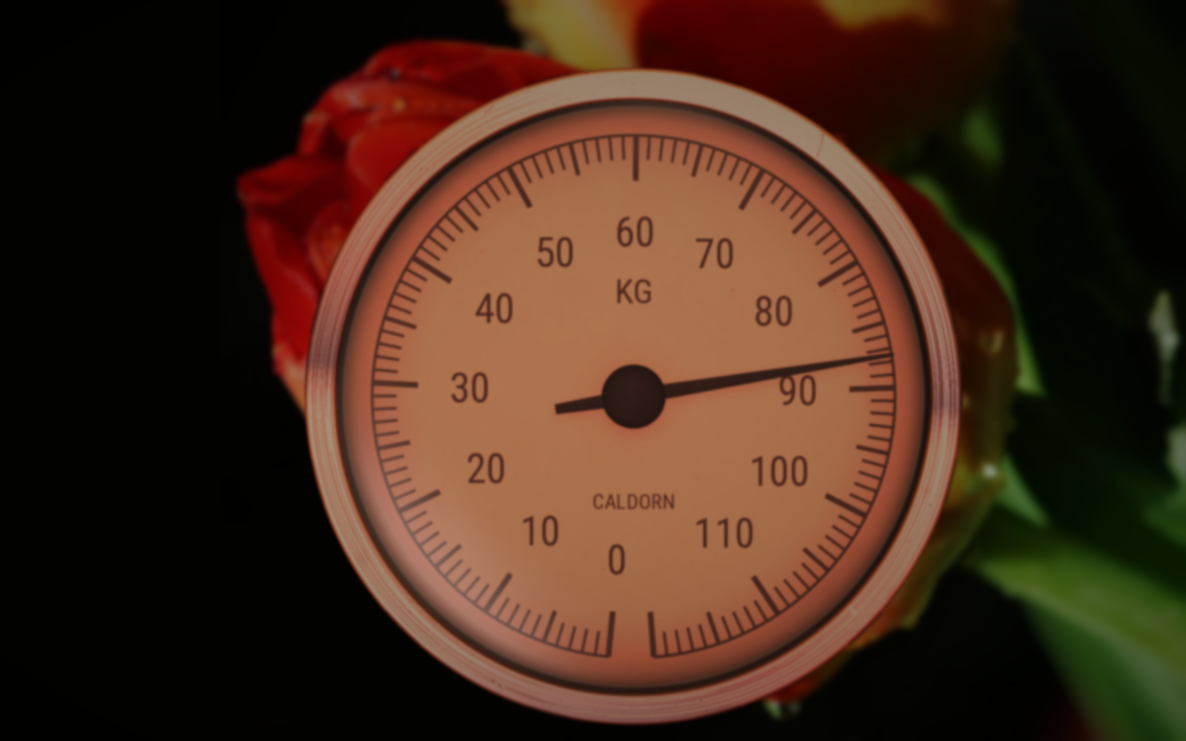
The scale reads 87.5 kg
